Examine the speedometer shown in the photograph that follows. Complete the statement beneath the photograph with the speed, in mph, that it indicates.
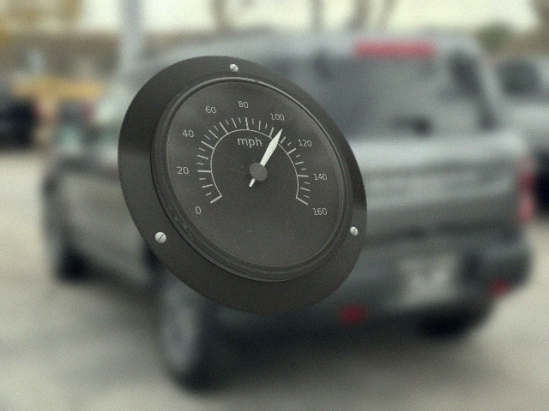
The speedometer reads 105 mph
